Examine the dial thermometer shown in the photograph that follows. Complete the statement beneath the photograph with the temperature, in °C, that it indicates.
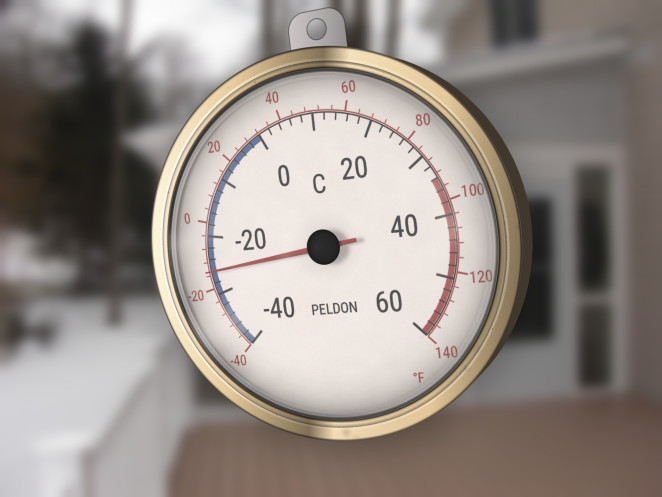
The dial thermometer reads -26 °C
